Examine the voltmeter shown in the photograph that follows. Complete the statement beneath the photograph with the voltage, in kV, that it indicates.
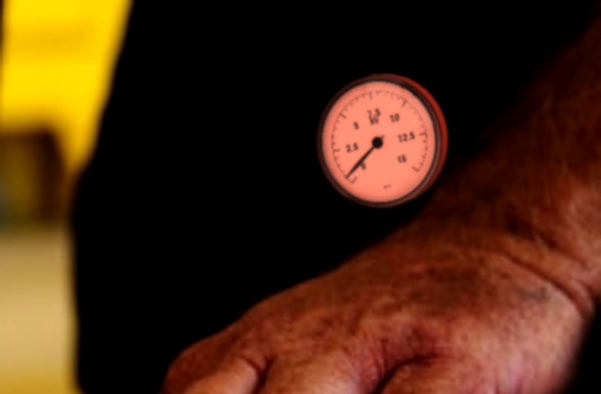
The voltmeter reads 0.5 kV
